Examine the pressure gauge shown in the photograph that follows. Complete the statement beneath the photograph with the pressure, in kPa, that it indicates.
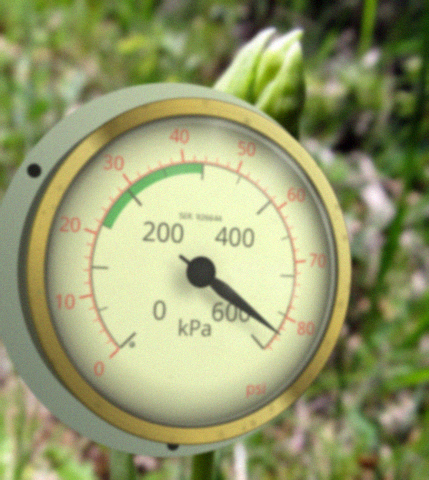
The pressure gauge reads 575 kPa
